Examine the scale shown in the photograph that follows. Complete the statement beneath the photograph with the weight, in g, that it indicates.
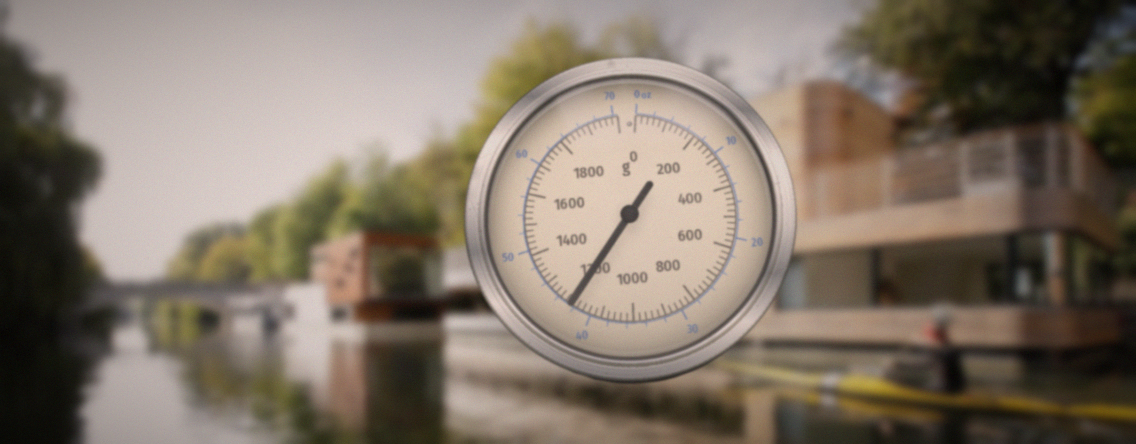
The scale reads 1200 g
